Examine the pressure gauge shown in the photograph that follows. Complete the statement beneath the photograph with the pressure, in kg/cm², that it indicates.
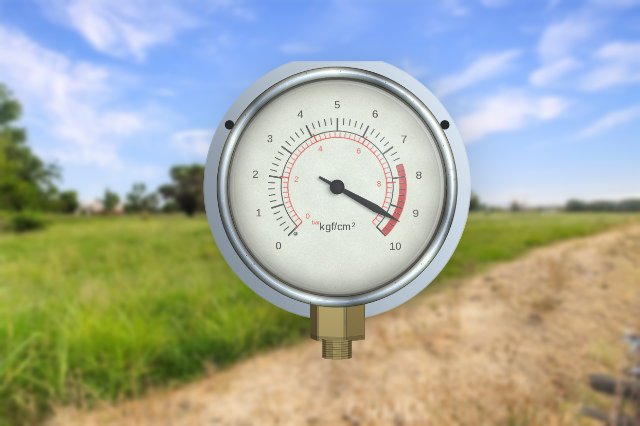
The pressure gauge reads 9.4 kg/cm²
